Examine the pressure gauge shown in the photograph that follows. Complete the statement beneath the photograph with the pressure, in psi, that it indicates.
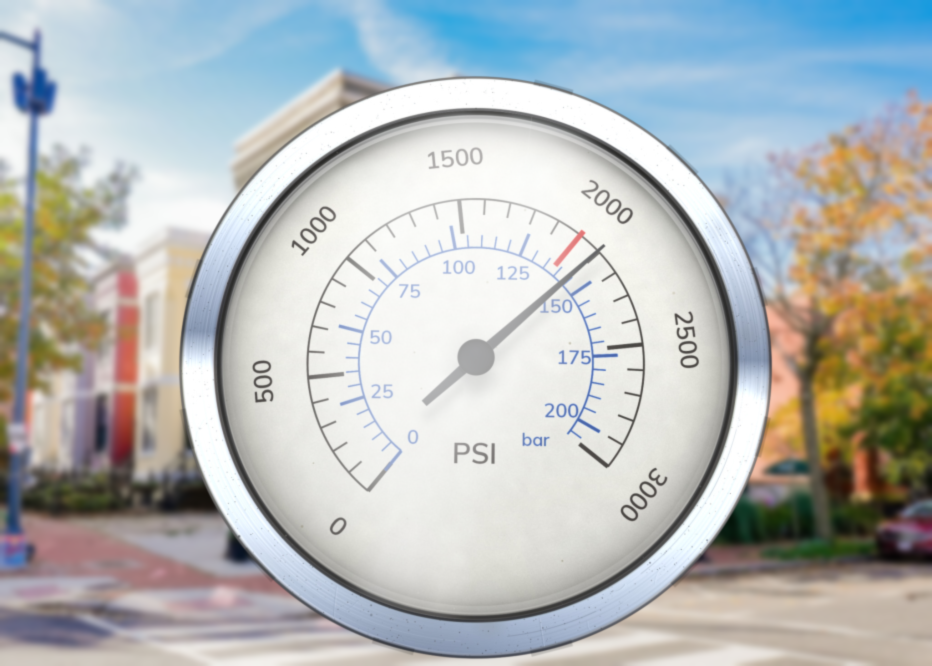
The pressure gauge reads 2100 psi
